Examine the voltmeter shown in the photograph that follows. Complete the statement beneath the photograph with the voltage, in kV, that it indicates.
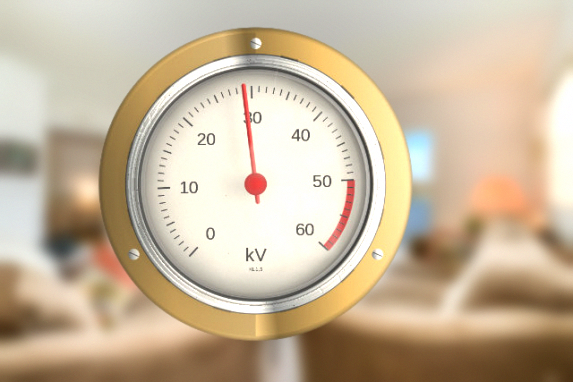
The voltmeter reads 29 kV
